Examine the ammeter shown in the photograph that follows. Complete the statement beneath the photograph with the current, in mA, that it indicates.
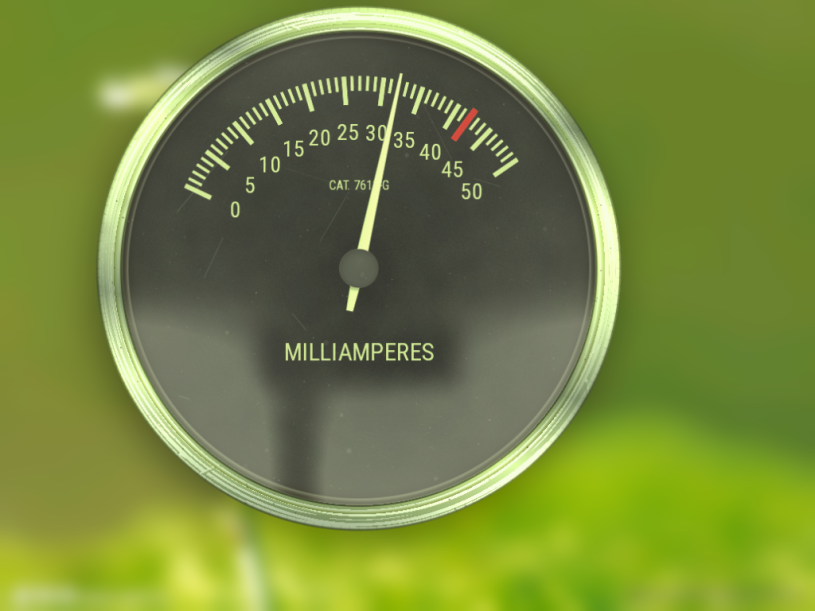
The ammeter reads 32 mA
